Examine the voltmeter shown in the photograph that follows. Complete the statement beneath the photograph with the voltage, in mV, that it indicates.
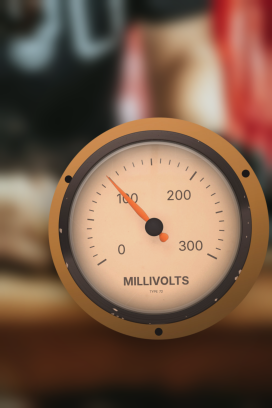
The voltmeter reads 100 mV
